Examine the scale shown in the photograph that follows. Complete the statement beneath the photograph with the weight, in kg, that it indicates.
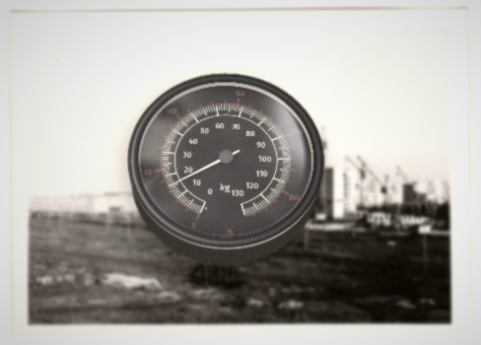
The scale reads 15 kg
